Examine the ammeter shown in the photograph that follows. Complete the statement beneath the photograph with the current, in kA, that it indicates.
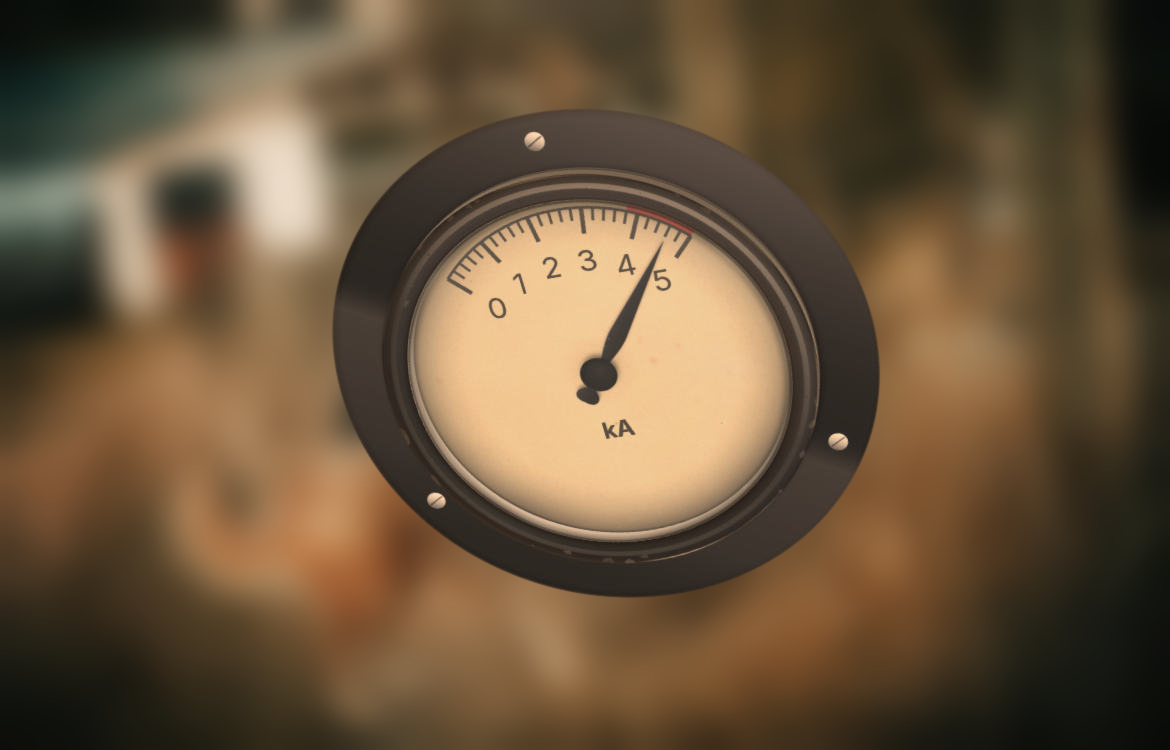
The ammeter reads 4.6 kA
